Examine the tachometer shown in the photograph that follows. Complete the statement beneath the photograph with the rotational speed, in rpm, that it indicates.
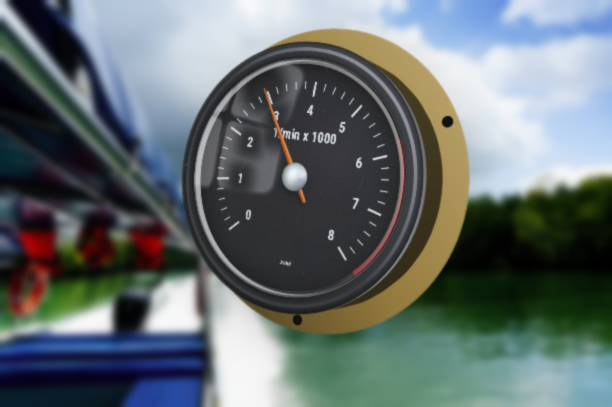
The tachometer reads 3000 rpm
